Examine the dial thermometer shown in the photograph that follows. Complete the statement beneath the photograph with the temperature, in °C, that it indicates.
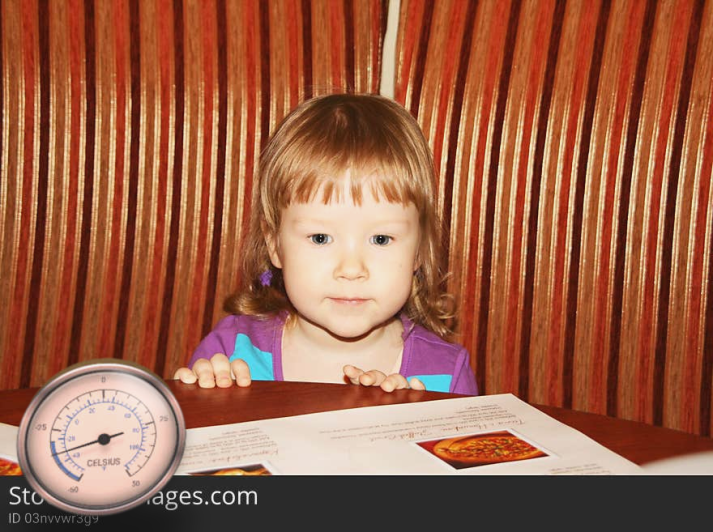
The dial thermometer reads -35 °C
